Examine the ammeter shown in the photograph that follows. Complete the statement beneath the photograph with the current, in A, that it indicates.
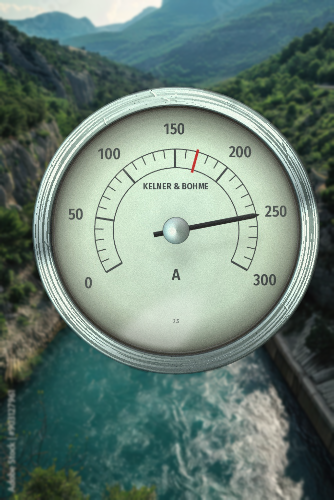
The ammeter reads 250 A
